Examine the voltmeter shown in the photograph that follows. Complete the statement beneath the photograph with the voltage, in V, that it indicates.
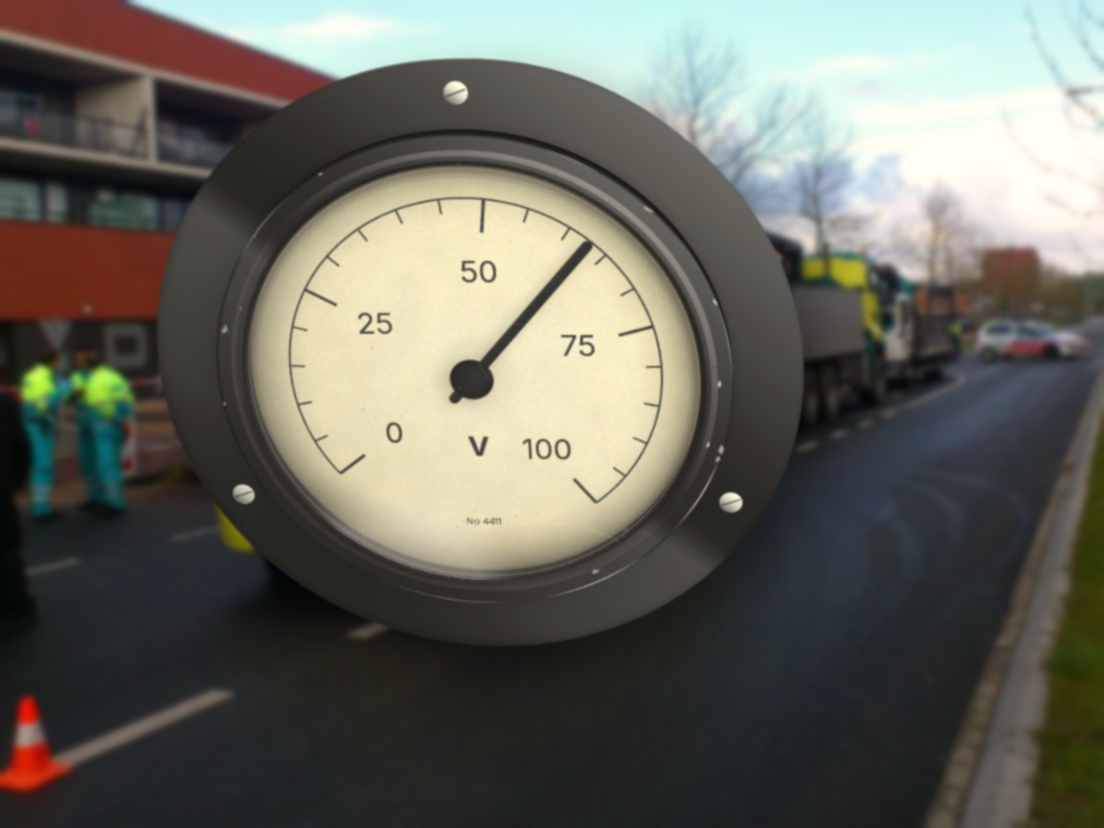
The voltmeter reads 62.5 V
